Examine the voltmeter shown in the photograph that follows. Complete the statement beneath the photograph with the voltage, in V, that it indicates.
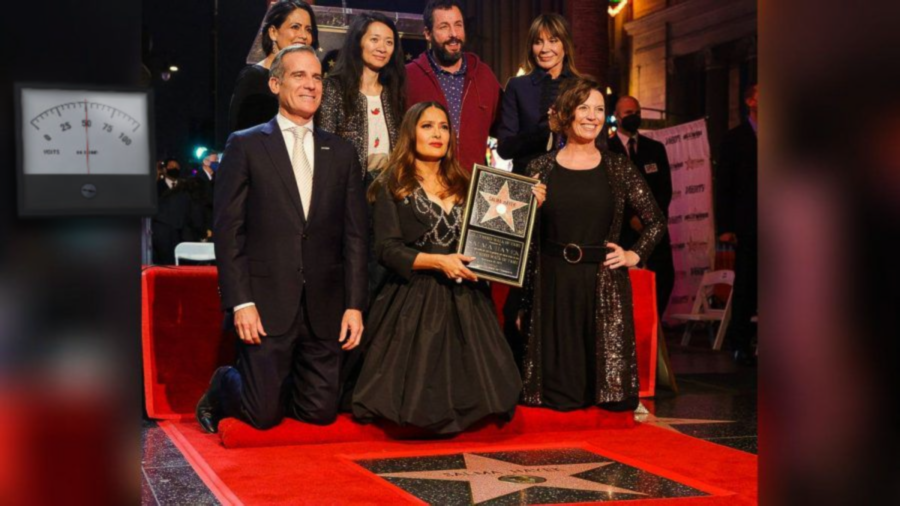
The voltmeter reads 50 V
